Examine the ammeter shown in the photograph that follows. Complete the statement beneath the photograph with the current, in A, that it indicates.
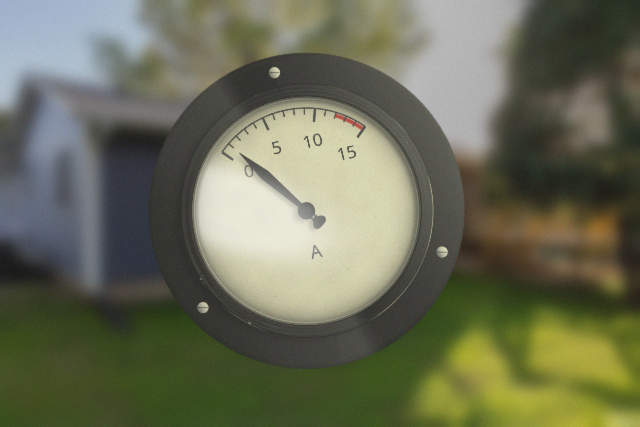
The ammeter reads 1 A
